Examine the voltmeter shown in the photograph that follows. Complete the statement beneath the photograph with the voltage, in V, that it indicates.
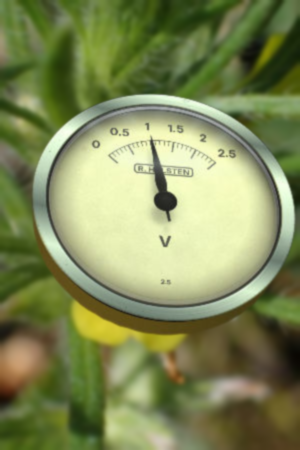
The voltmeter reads 1 V
